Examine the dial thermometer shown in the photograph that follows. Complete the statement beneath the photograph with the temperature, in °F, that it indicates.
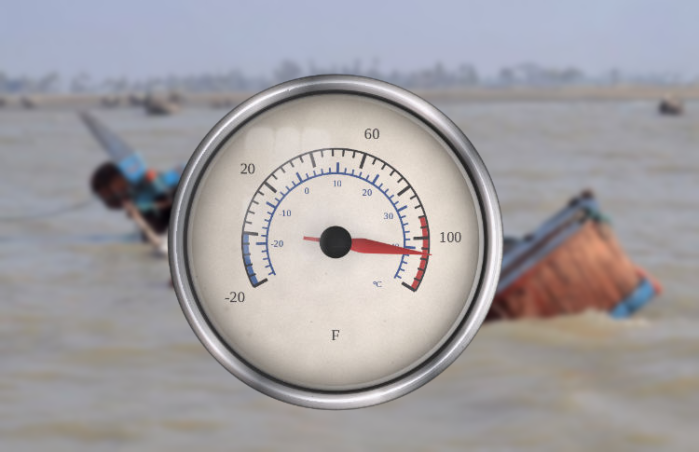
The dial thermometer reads 106 °F
